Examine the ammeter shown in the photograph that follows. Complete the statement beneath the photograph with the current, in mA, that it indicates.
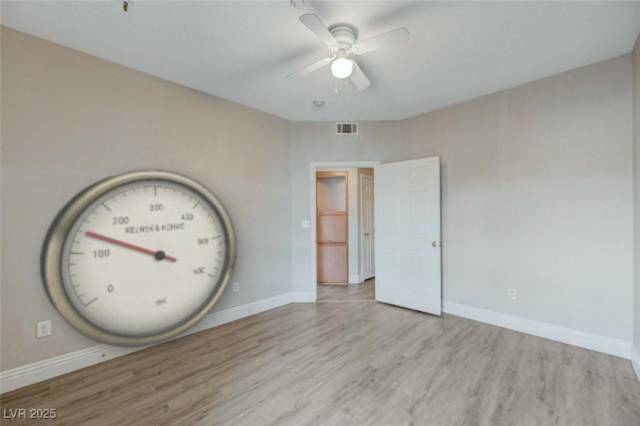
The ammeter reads 140 mA
